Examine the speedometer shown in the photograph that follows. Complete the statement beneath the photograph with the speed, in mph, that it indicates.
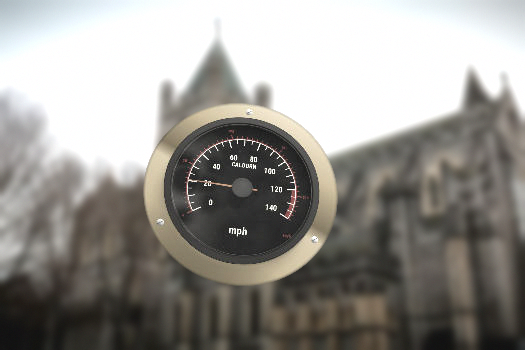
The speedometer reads 20 mph
